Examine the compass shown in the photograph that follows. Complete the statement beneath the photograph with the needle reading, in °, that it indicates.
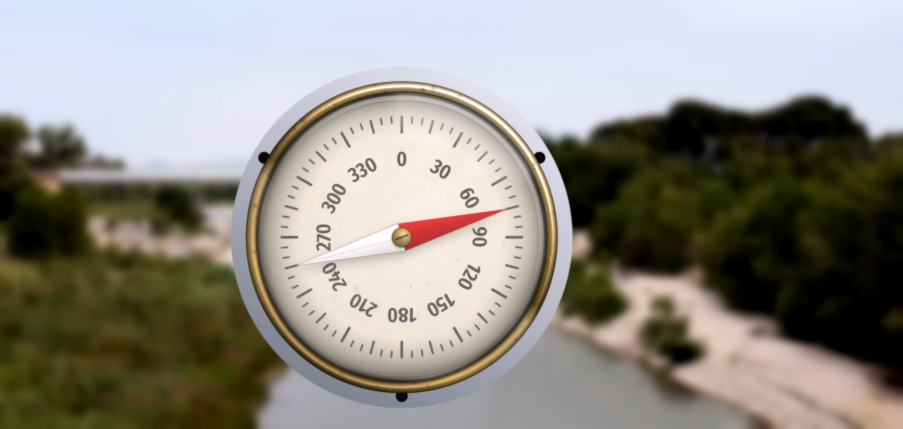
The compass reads 75 °
